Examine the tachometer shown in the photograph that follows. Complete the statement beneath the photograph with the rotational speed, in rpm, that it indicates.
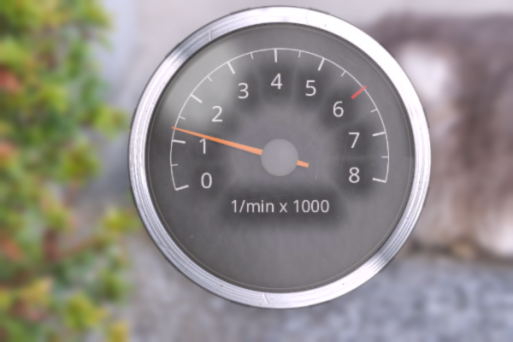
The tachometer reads 1250 rpm
